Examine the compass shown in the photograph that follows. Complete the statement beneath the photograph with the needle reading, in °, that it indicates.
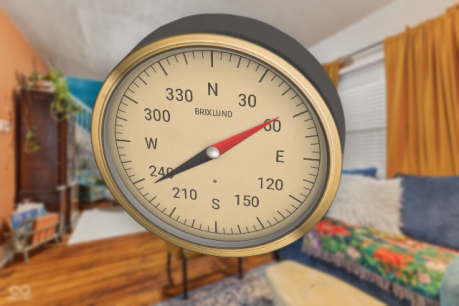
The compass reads 55 °
